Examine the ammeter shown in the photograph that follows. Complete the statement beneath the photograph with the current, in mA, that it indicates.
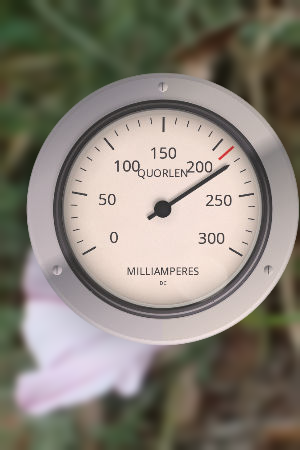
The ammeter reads 220 mA
